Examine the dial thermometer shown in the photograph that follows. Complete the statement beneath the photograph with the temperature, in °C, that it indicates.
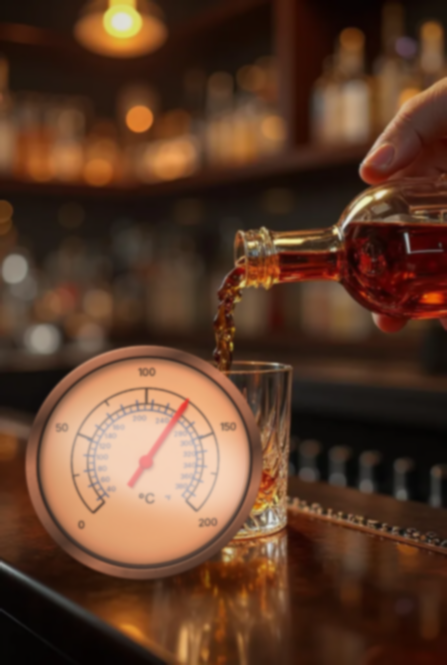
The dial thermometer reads 125 °C
